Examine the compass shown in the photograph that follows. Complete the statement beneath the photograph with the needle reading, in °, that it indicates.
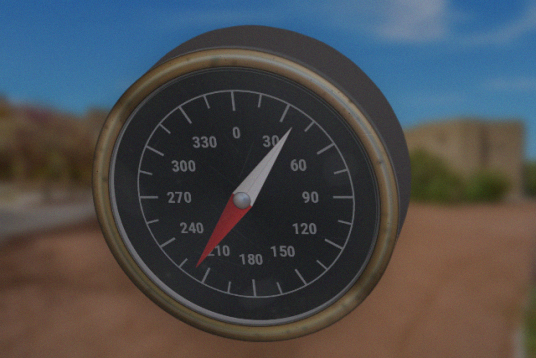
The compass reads 217.5 °
